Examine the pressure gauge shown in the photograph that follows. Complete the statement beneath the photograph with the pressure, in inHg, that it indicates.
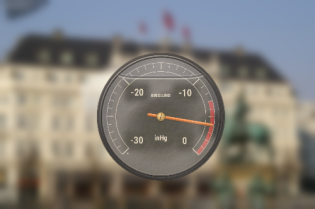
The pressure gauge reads -4 inHg
